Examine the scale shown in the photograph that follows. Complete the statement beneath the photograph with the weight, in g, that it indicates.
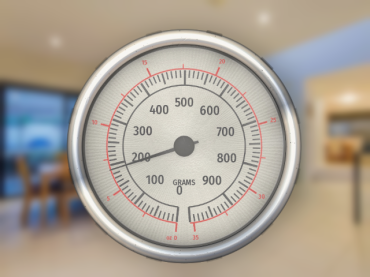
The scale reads 190 g
